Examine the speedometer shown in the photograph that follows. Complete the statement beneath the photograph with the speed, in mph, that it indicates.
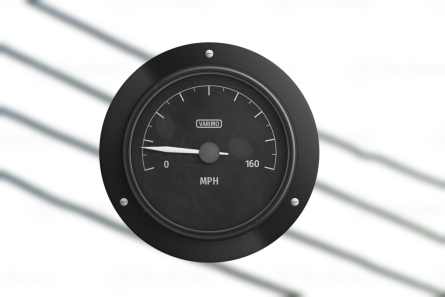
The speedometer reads 15 mph
